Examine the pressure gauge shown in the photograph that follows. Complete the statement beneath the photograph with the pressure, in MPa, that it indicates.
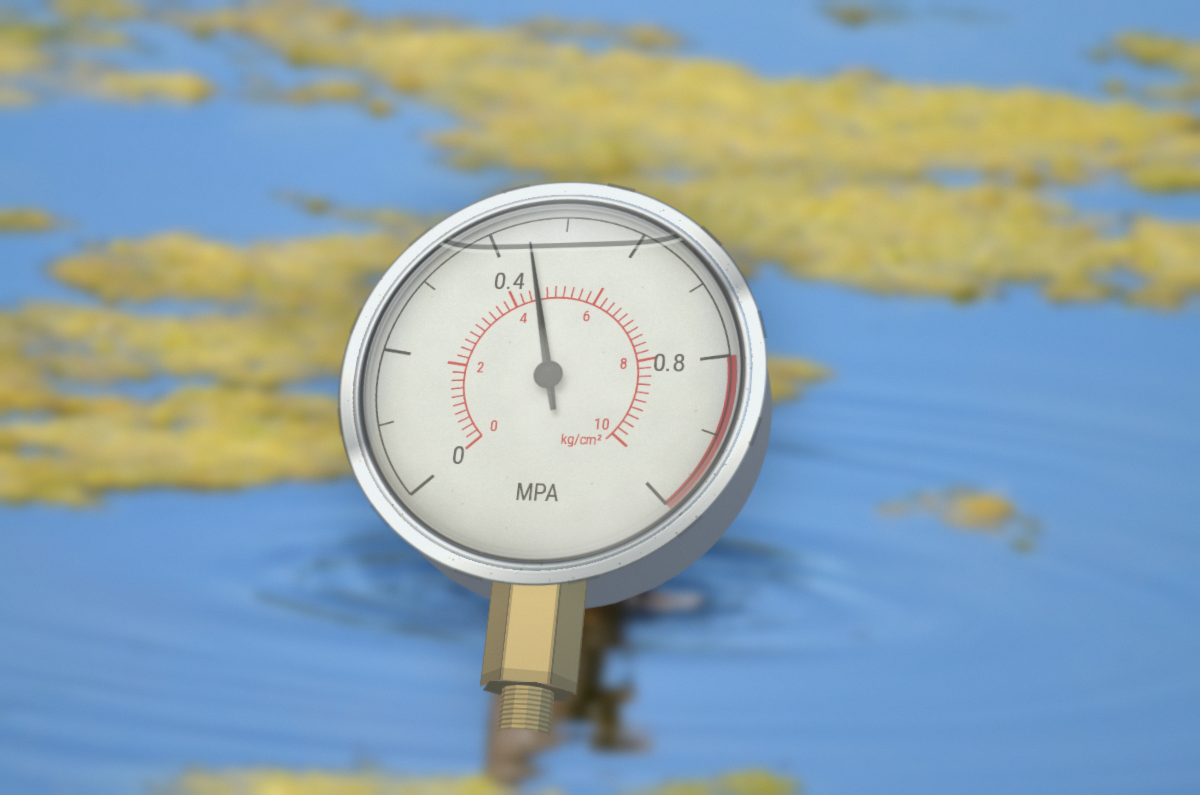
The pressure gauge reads 0.45 MPa
